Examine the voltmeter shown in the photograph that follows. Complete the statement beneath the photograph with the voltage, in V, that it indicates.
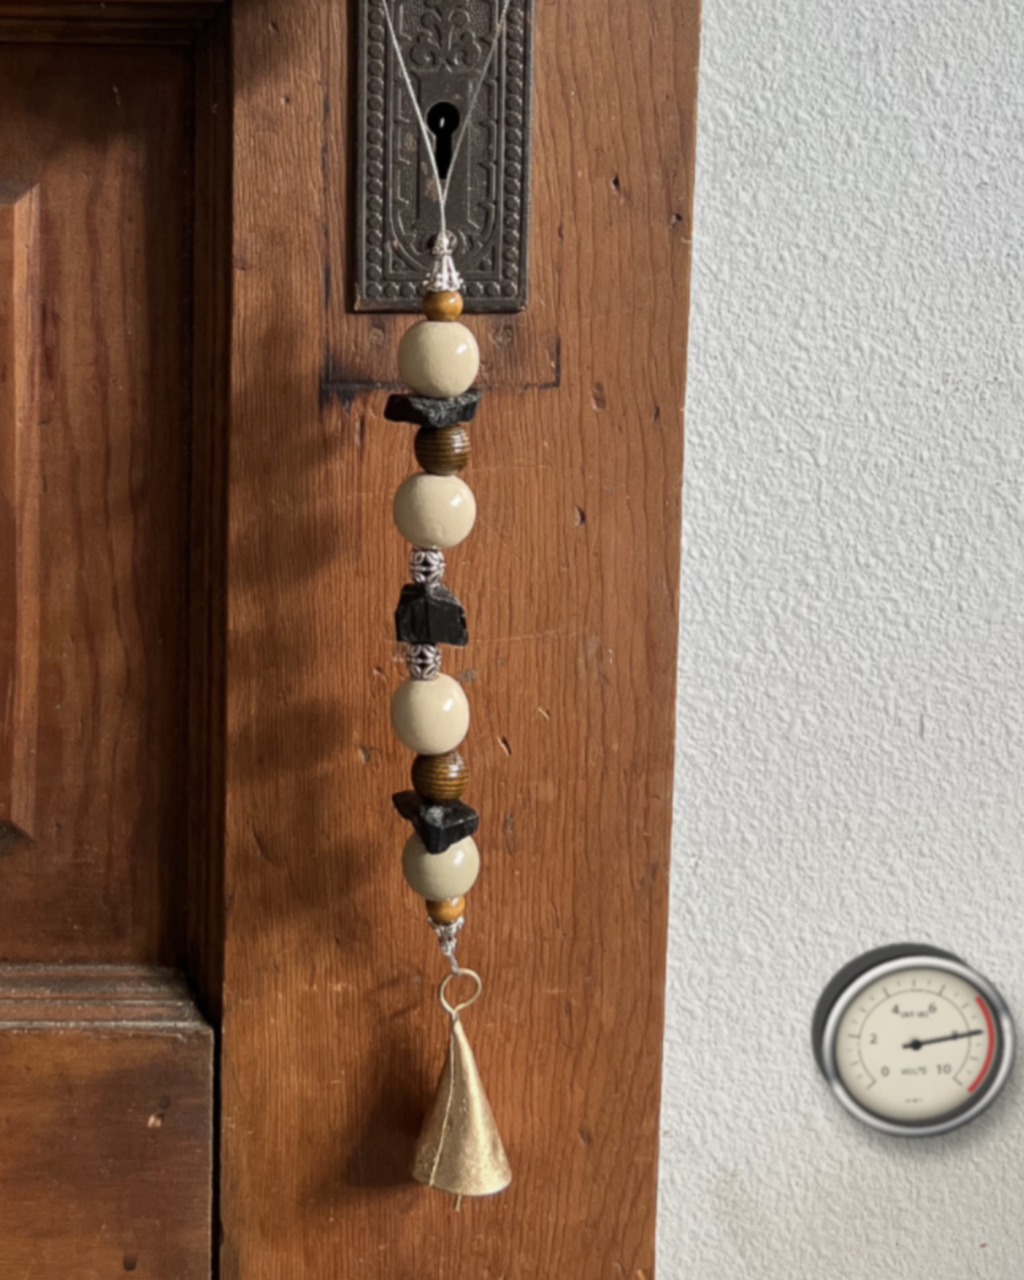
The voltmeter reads 8 V
